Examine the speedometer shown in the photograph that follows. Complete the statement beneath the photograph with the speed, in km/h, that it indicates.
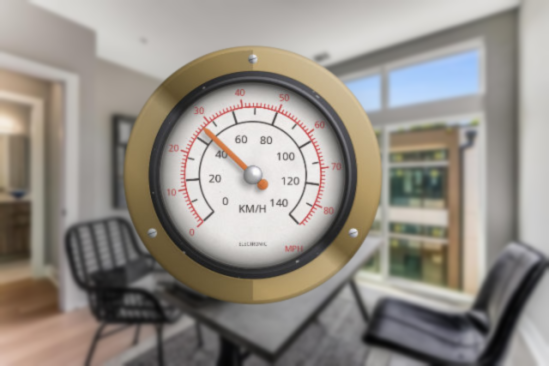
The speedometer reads 45 km/h
